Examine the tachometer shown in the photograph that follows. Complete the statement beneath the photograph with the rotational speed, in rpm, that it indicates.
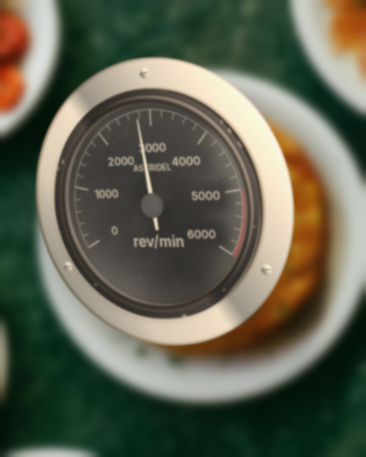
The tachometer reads 2800 rpm
